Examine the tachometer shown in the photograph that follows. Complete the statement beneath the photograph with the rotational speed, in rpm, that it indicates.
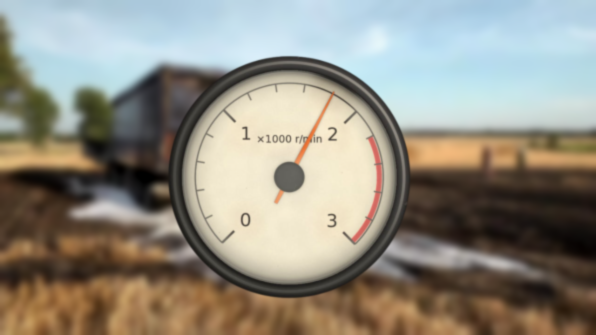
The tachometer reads 1800 rpm
